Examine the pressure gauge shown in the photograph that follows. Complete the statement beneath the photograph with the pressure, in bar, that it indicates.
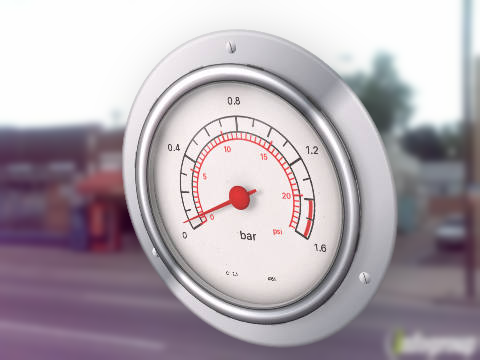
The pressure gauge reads 0.05 bar
